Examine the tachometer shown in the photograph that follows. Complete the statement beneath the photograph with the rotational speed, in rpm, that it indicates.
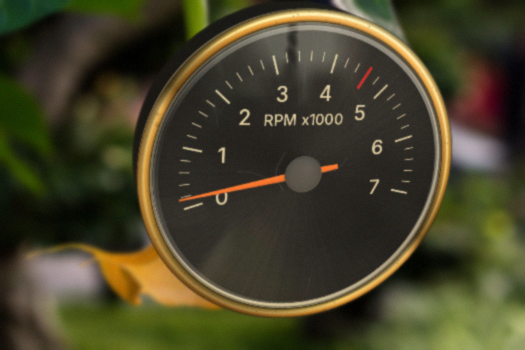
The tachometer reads 200 rpm
